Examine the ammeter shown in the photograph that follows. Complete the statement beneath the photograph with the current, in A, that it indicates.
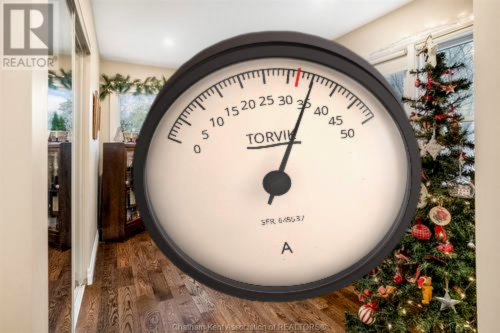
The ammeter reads 35 A
